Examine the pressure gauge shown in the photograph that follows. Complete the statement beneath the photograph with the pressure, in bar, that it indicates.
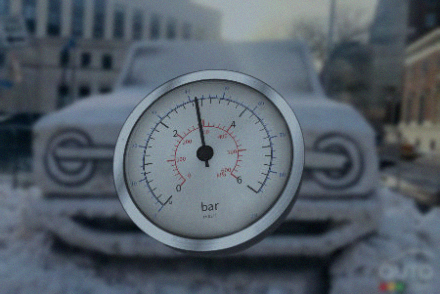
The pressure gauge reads 2.9 bar
